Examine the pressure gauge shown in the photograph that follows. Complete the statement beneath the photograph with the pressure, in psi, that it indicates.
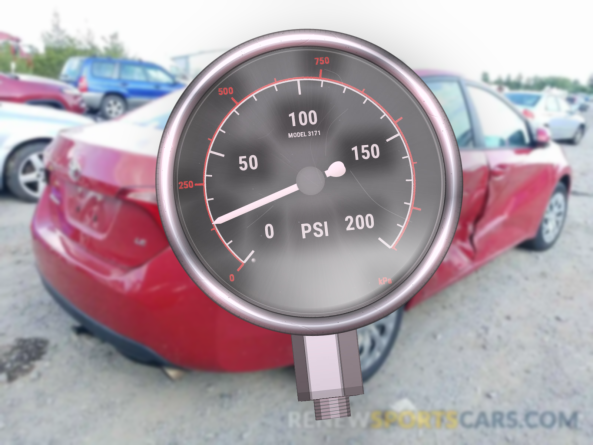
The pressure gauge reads 20 psi
